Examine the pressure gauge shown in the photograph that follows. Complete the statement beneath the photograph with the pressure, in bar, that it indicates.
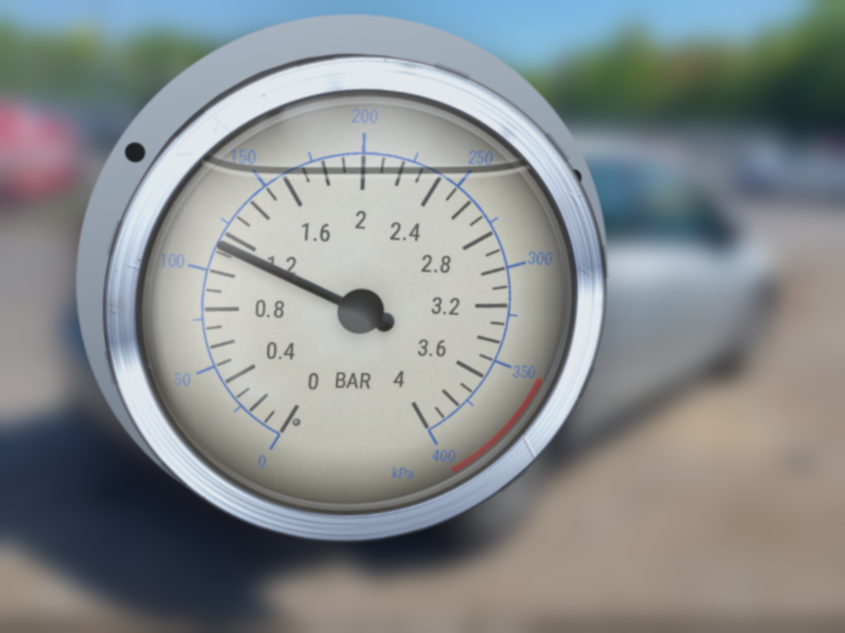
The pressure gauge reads 1.15 bar
